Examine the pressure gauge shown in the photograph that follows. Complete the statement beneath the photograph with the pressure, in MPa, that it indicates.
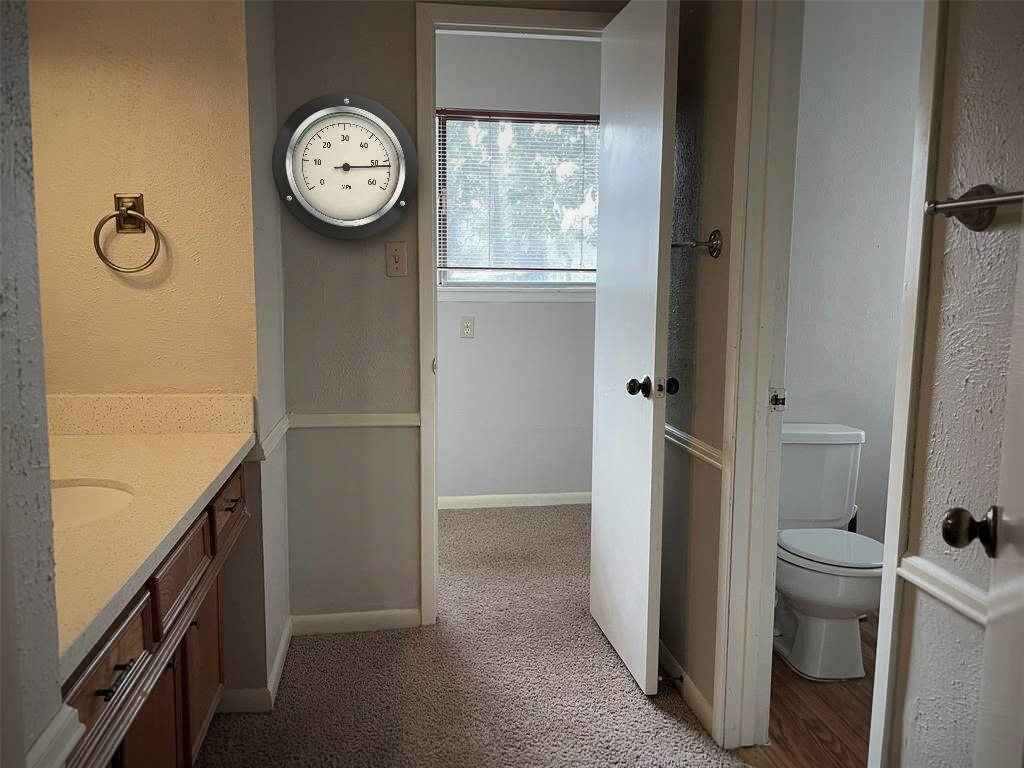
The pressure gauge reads 52 MPa
